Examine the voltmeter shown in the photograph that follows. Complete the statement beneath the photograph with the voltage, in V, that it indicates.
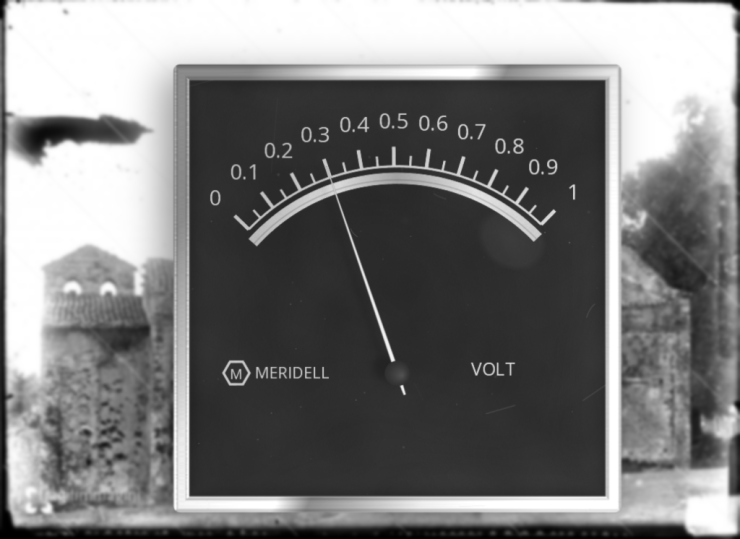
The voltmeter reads 0.3 V
